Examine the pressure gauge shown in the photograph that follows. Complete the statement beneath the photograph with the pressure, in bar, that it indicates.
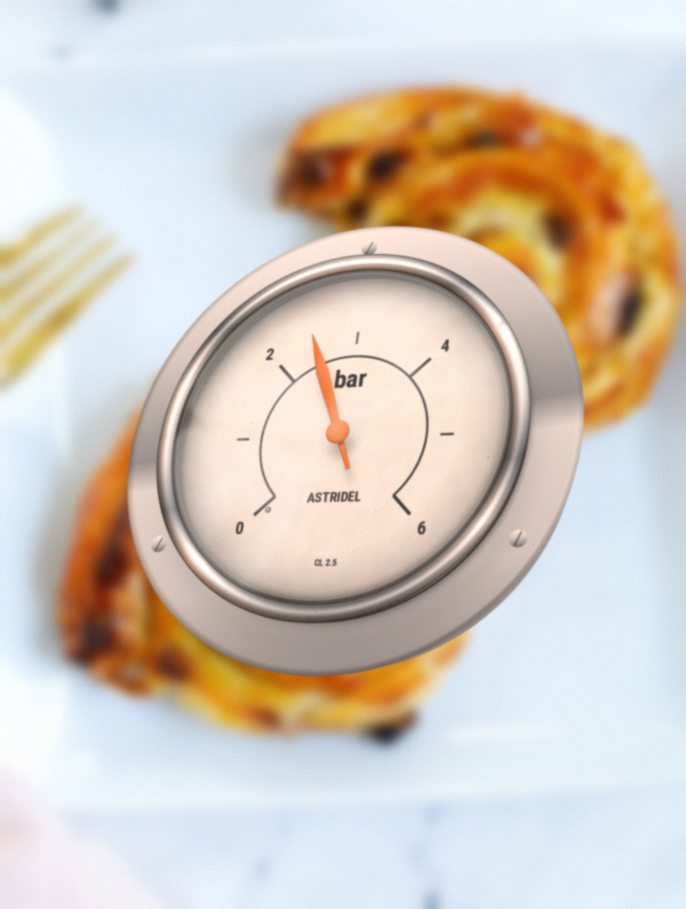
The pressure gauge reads 2.5 bar
